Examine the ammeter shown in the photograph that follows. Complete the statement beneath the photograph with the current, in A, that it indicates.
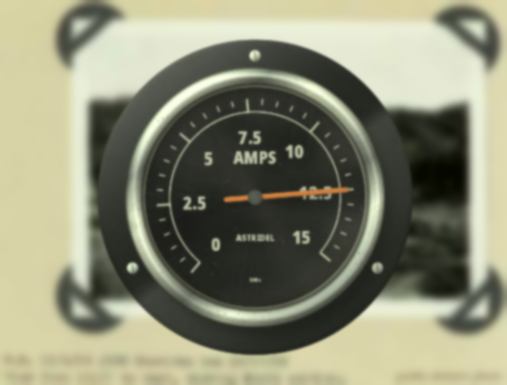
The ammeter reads 12.5 A
